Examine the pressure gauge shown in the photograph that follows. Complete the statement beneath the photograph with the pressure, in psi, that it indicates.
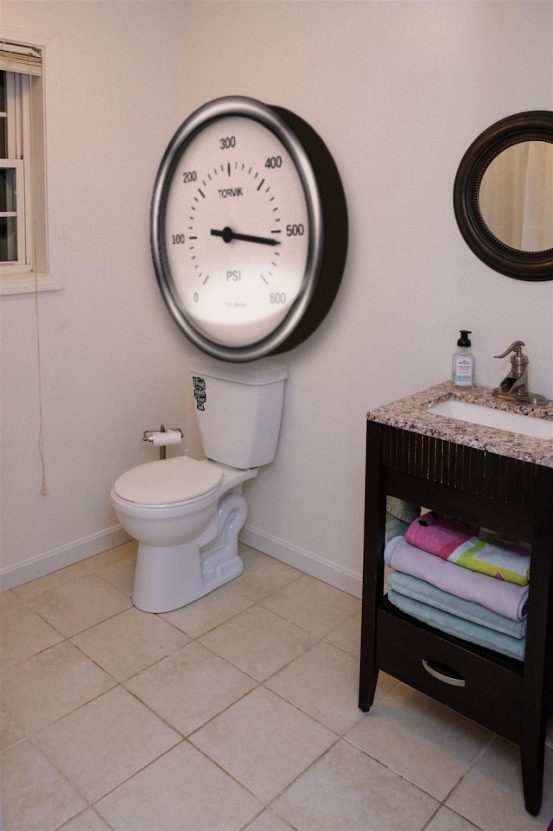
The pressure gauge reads 520 psi
